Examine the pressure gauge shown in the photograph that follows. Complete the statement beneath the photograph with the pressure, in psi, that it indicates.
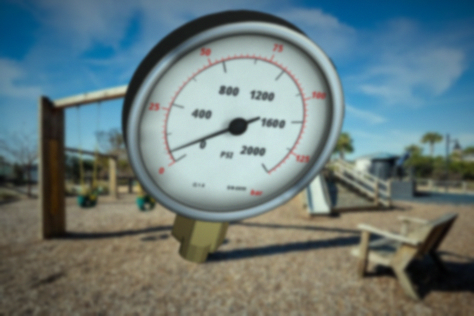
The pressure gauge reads 100 psi
